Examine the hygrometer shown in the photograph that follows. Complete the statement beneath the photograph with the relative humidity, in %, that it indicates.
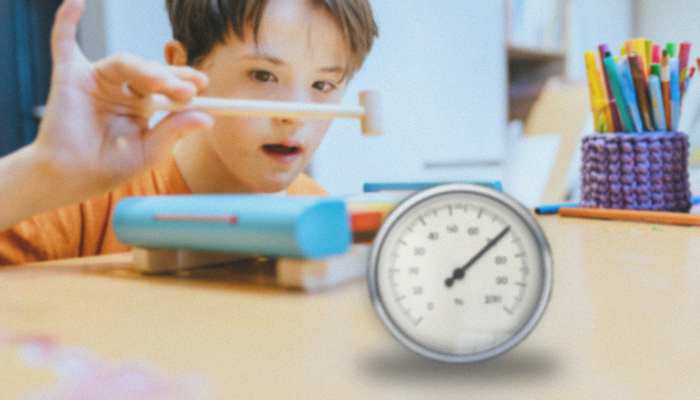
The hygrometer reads 70 %
